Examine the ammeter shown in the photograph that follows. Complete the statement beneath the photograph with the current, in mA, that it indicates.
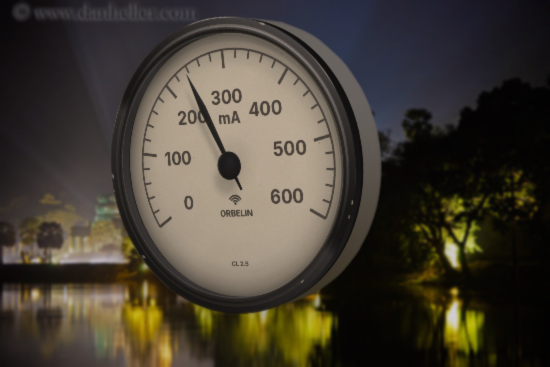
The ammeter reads 240 mA
